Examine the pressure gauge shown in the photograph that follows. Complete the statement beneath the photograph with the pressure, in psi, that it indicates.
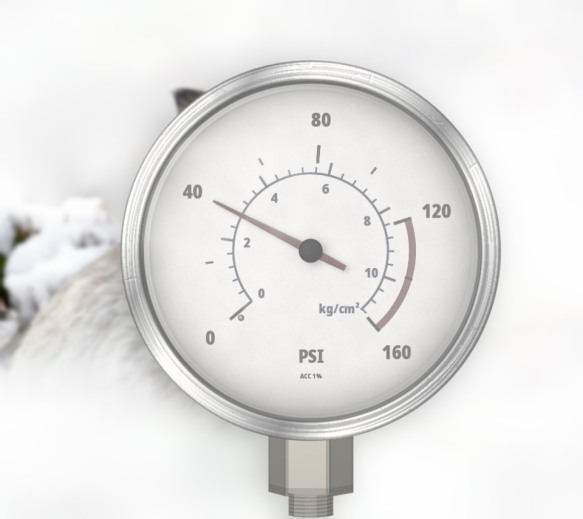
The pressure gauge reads 40 psi
